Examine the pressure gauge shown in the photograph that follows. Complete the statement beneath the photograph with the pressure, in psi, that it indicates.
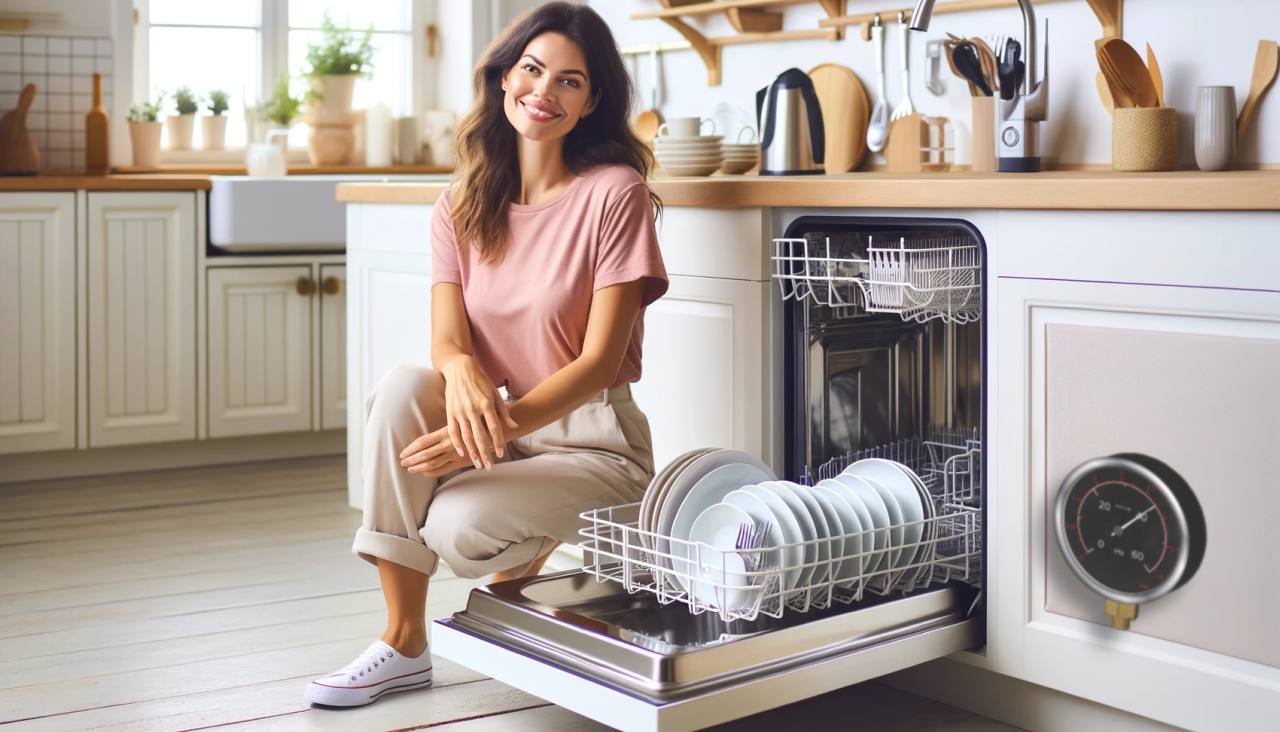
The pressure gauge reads 40 psi
